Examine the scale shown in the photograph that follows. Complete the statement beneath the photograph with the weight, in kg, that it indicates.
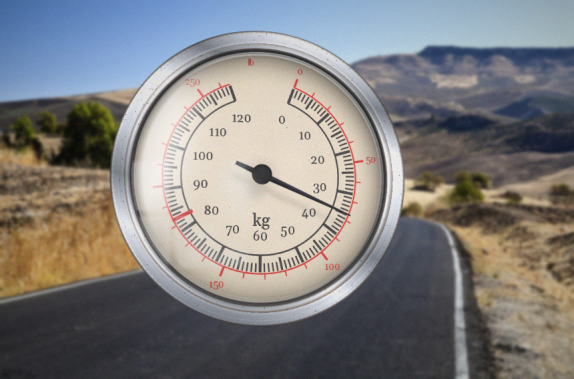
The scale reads 35 kg
